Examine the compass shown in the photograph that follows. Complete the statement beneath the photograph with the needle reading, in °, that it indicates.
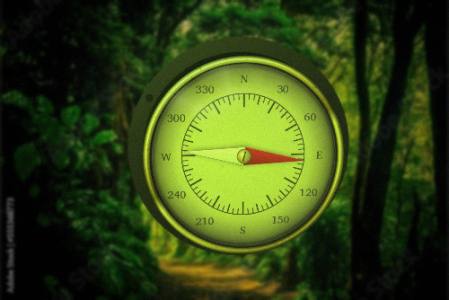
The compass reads 95 °
